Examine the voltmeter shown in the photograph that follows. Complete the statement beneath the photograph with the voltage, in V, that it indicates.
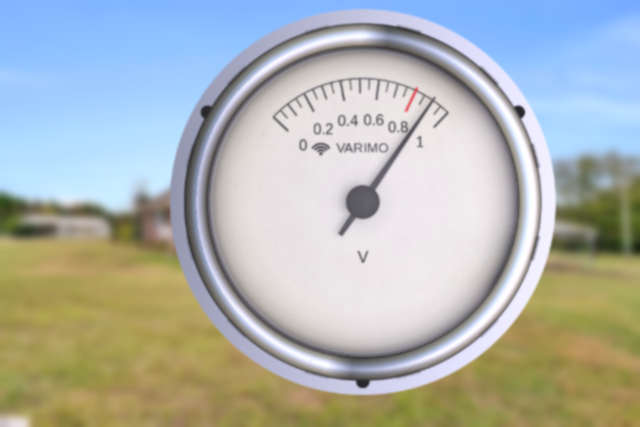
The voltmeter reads 0.9 V
